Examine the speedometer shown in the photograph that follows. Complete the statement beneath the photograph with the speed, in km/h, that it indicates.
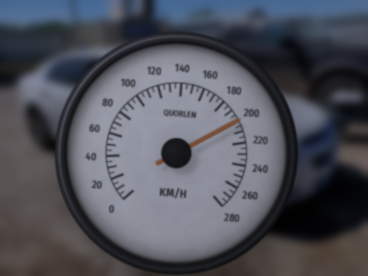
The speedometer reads 200 km/h
